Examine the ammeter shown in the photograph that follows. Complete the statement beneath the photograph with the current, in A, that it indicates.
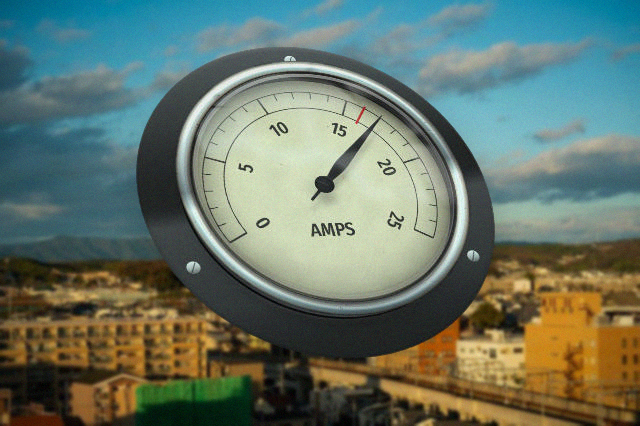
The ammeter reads 17 A
